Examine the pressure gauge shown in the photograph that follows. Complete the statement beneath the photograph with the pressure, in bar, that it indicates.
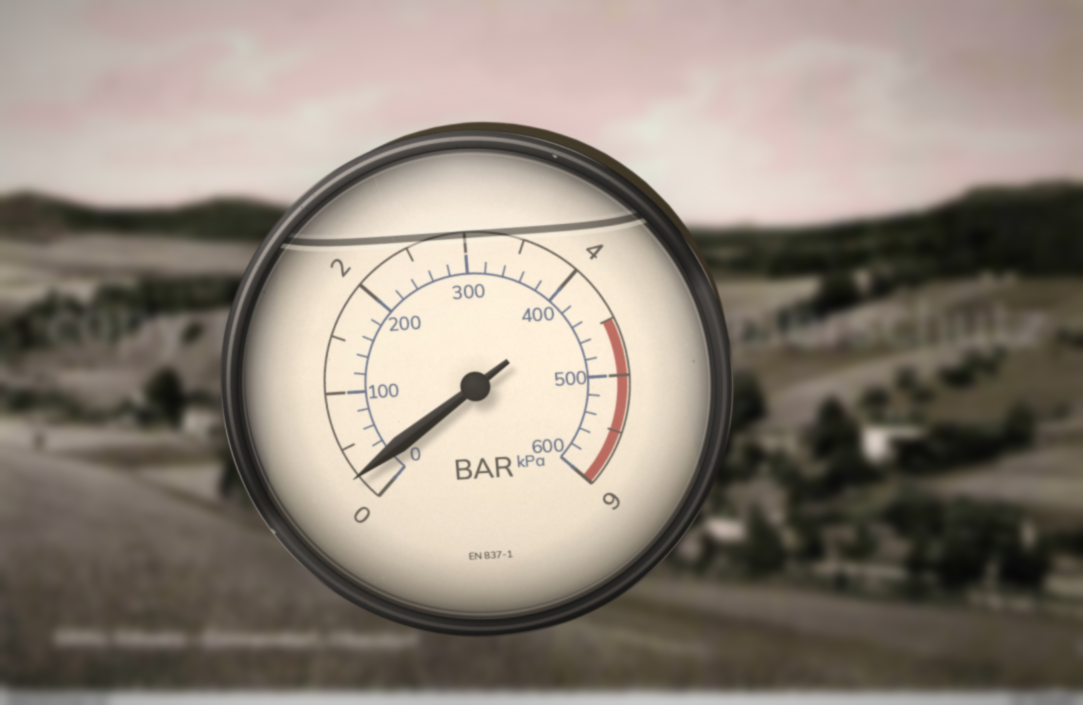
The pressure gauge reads 0.25 bar
